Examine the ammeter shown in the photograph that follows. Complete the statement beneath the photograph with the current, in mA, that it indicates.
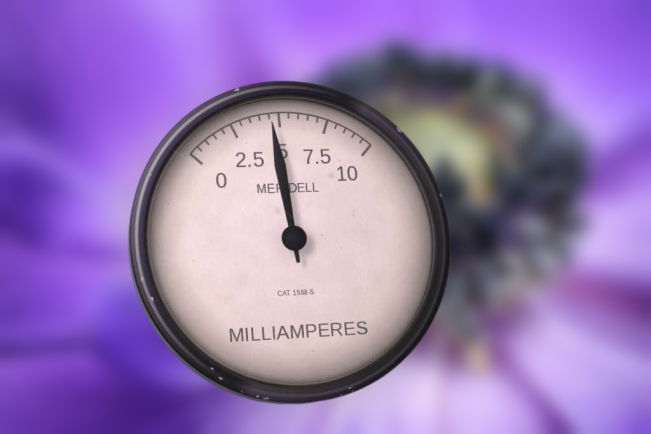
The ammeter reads 4.5 mA
